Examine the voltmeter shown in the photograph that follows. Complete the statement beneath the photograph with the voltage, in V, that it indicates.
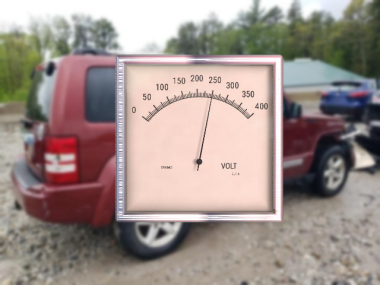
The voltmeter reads 250 V
